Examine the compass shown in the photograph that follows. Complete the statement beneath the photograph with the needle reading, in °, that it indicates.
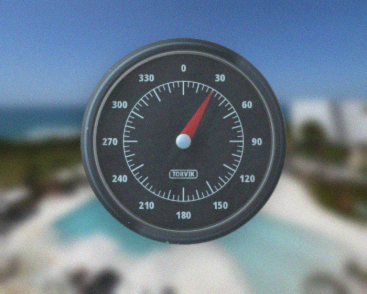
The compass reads 30 °
